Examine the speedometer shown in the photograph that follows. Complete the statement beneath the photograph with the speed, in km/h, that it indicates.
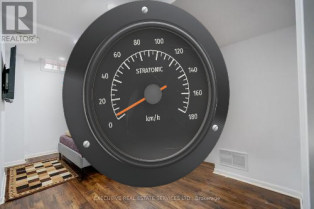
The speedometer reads 5 km/h
